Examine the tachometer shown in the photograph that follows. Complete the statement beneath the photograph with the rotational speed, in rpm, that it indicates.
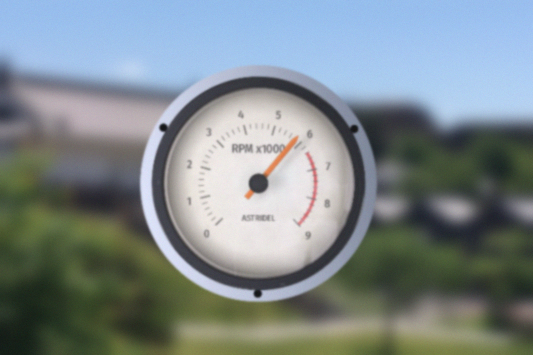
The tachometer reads 5800 rpm
